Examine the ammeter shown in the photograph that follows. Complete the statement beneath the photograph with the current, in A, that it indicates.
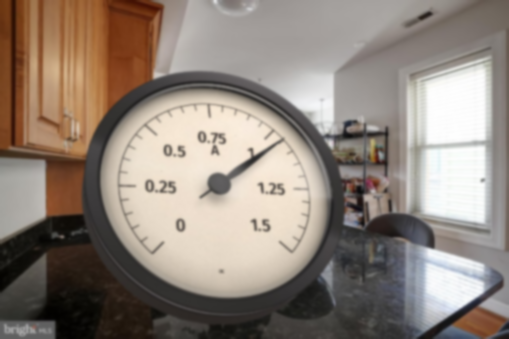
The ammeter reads 1.05 A
